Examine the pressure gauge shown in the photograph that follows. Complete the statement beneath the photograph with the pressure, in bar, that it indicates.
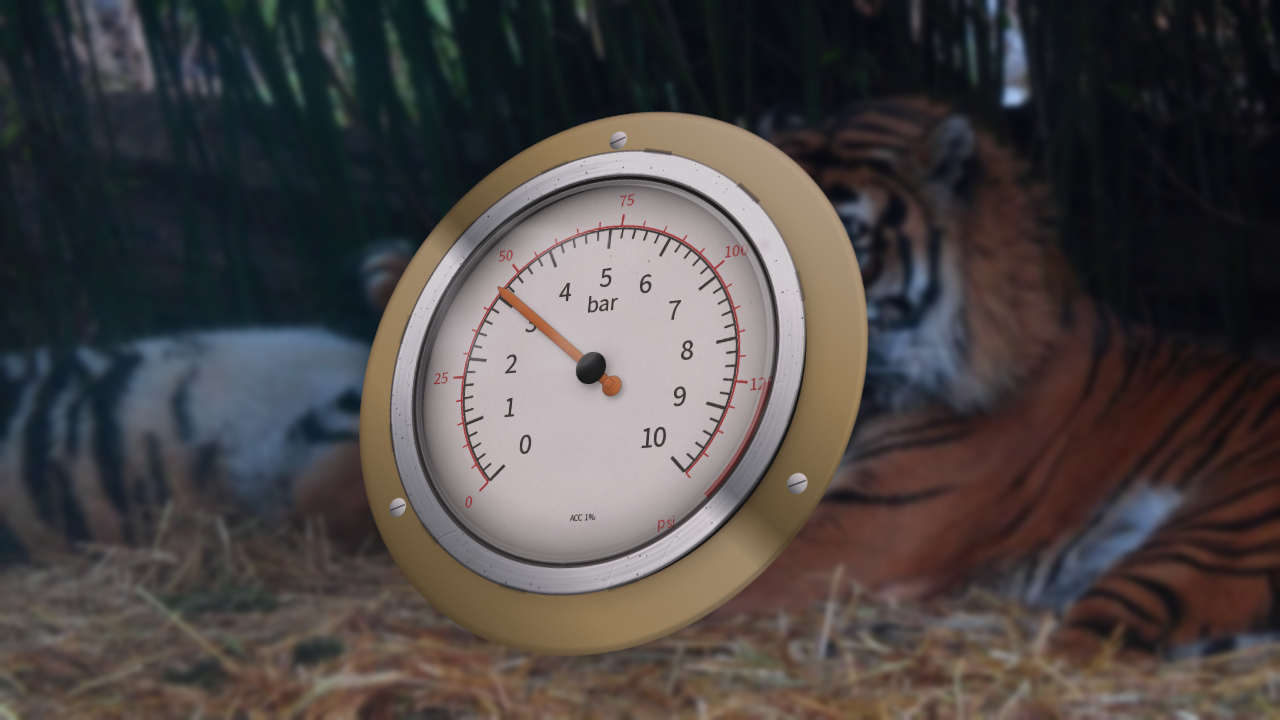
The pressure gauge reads 3.1 bar
